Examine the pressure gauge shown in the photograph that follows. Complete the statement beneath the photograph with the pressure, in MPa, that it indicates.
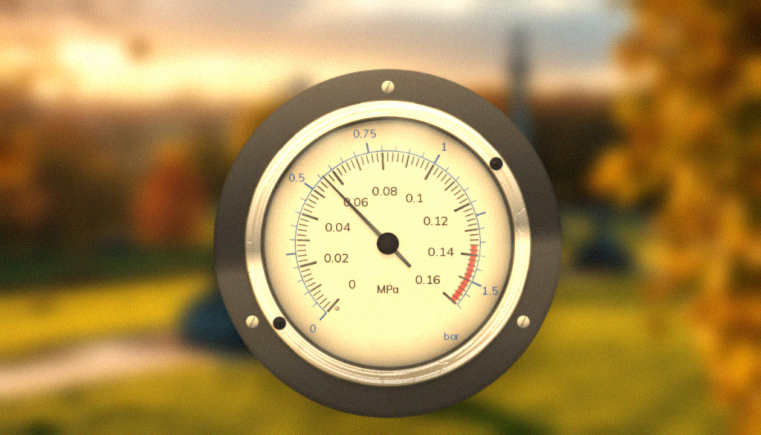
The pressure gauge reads 0.056 MPa
